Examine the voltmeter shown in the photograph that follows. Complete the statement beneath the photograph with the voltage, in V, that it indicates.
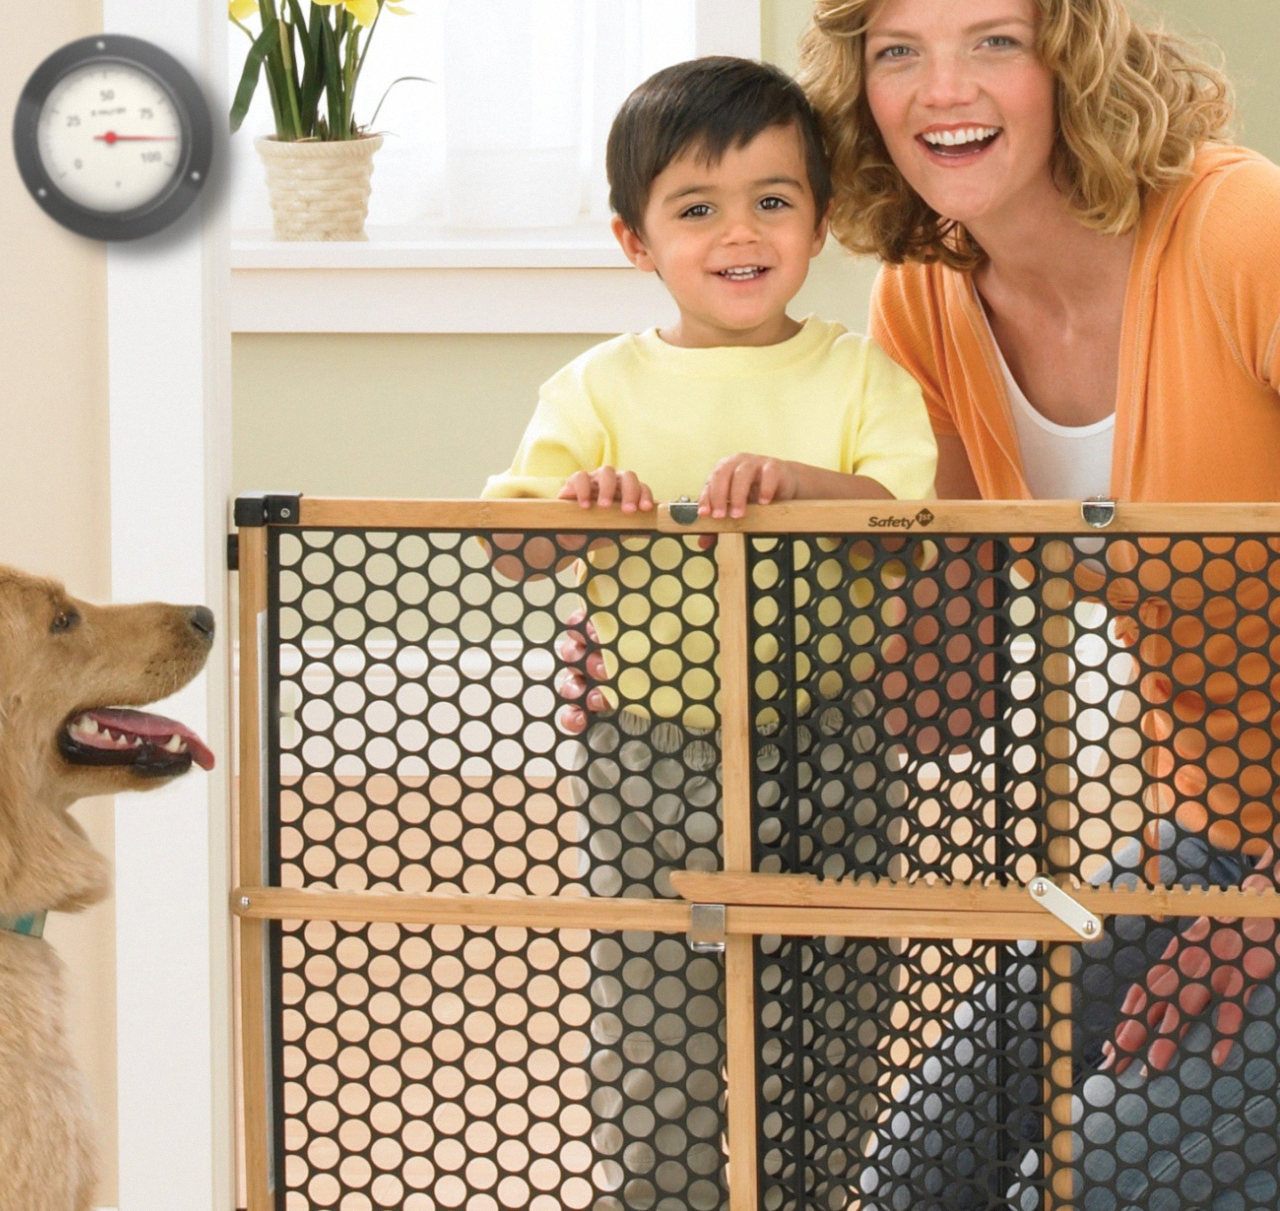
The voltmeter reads 90 V
